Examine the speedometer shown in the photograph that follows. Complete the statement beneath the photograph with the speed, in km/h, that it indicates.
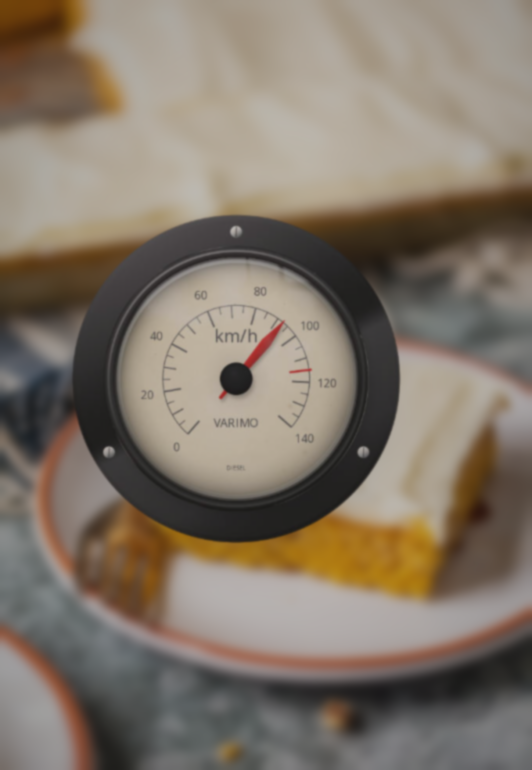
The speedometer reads 92.5 km/h
